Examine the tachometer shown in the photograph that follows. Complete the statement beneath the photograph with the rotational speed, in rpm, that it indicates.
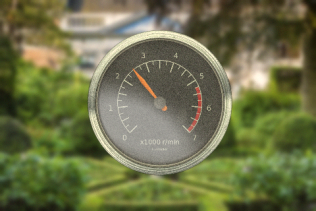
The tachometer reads 2500 rpm
